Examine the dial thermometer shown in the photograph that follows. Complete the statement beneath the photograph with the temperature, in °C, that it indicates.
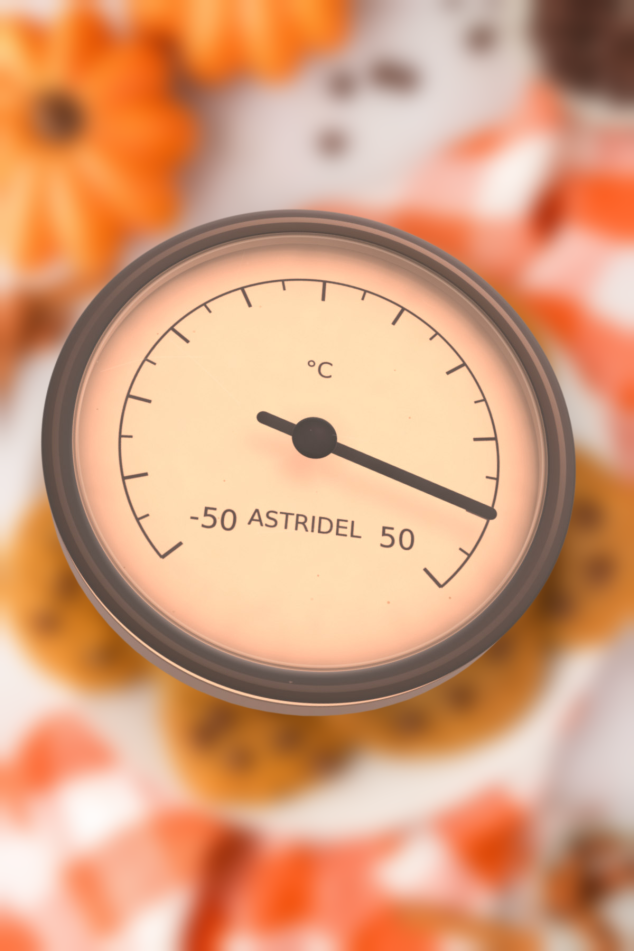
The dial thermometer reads 40 °C
